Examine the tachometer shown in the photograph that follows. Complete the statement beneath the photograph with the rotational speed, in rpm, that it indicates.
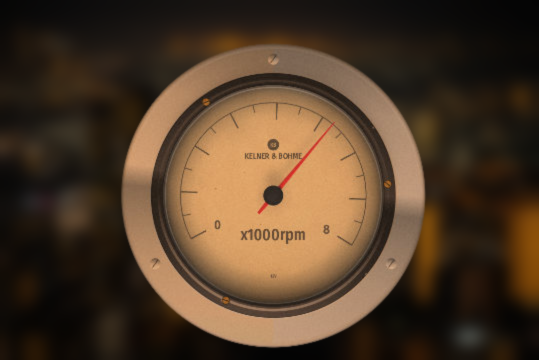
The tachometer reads 5250 rpm
